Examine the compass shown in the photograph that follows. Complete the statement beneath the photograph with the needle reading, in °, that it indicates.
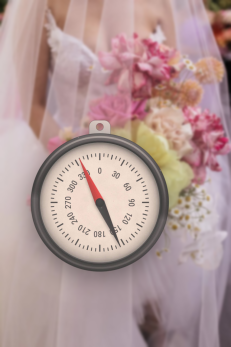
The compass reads 335 °
